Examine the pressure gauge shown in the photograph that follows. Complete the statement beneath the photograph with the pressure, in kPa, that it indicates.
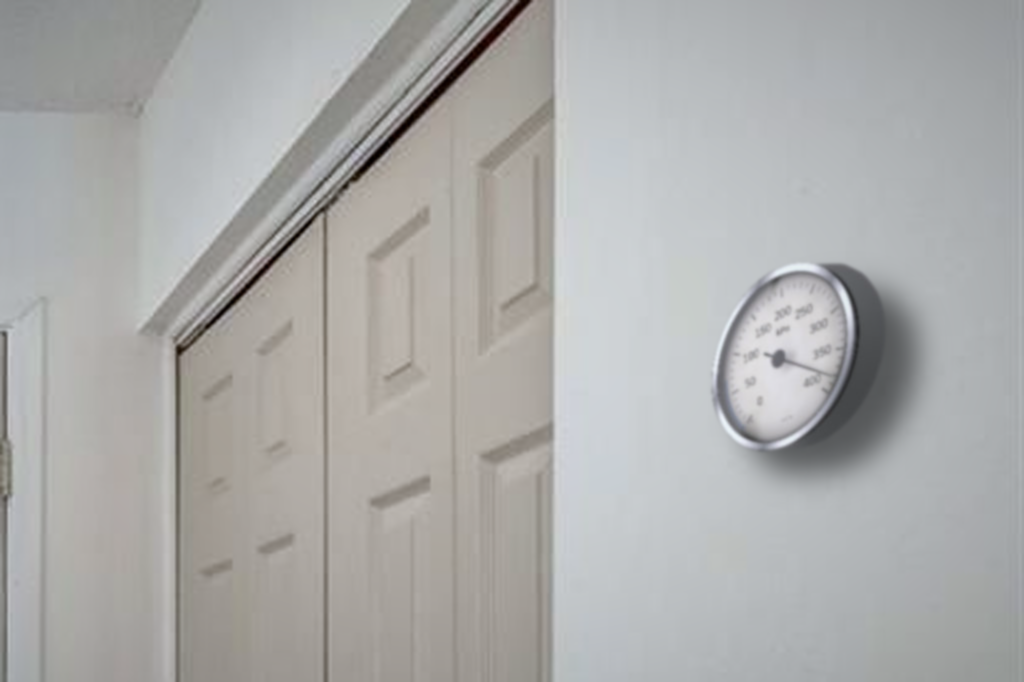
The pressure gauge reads 380 kPa
